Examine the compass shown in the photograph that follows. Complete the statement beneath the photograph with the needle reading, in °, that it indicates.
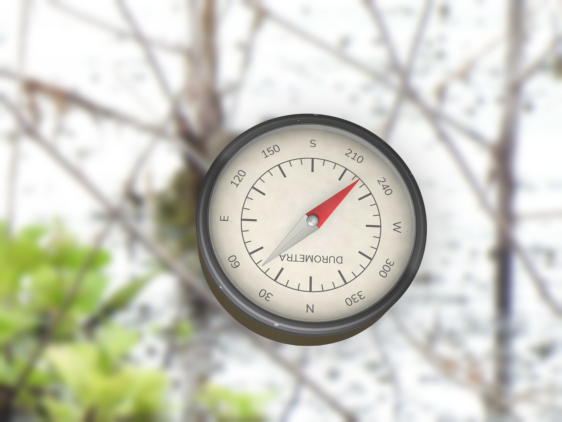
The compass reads 225 °
